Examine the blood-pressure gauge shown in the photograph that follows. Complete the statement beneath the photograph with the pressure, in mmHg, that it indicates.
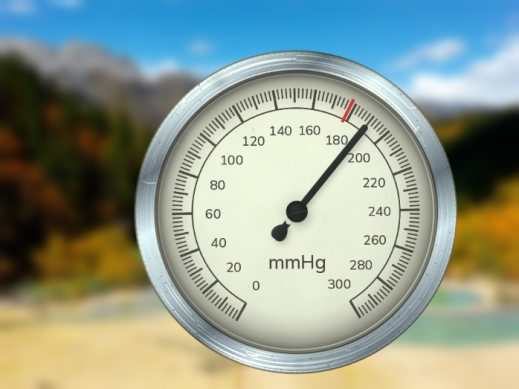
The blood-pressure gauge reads 190 mmHg
